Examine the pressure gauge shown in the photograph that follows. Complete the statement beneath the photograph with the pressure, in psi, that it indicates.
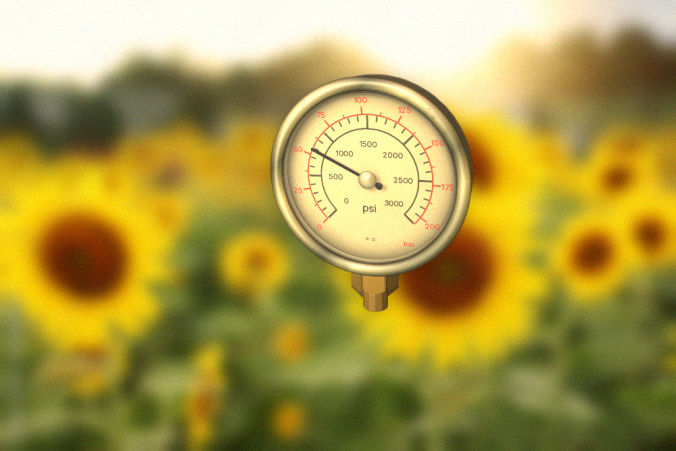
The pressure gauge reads 800 psi
